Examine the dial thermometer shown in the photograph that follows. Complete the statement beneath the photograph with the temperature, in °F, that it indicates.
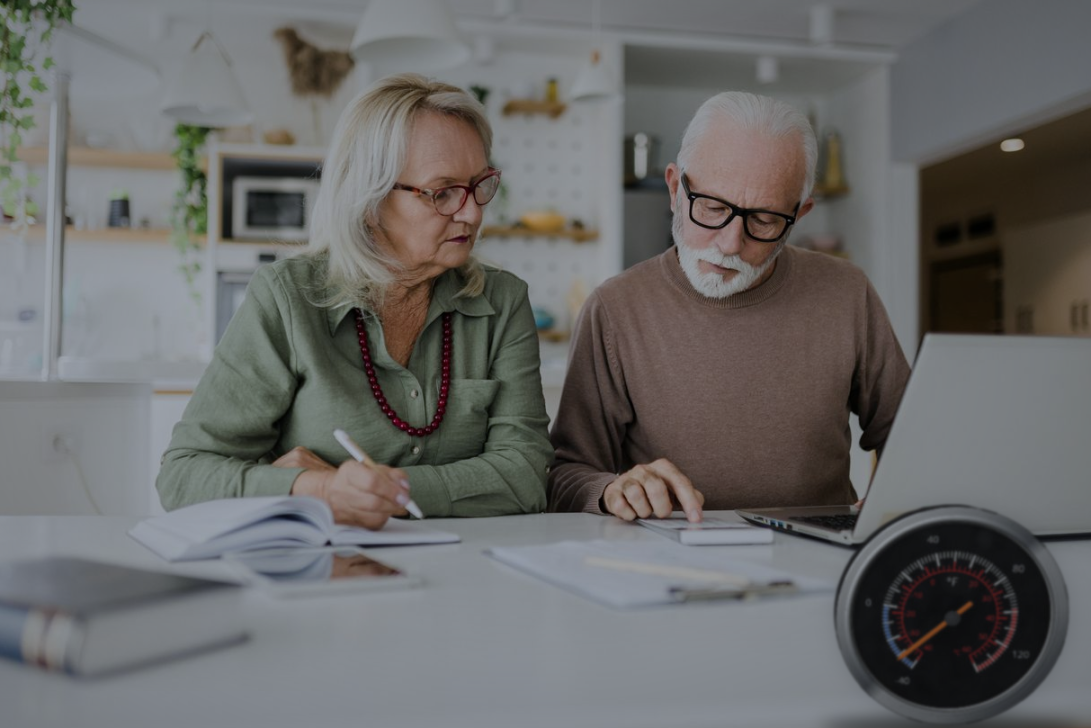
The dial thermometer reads -30 °F
